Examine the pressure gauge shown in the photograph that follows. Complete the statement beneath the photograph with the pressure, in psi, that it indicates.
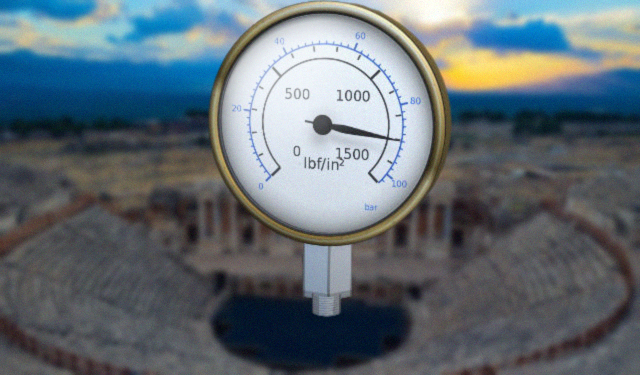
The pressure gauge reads 1300 psi
